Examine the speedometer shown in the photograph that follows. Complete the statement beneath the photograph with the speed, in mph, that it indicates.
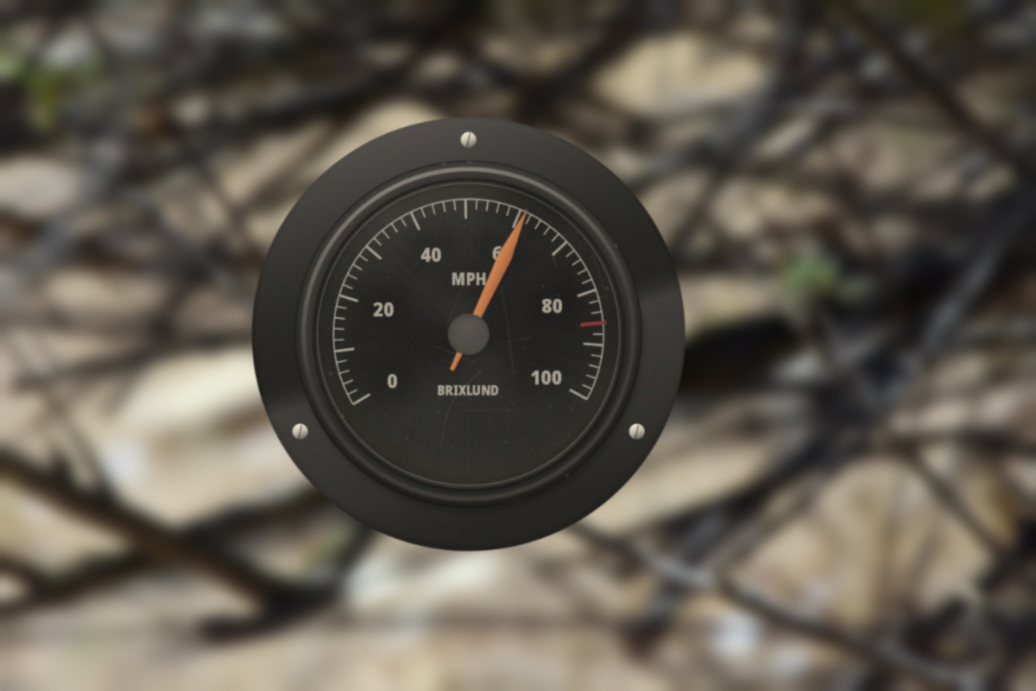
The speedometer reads 61 mph
